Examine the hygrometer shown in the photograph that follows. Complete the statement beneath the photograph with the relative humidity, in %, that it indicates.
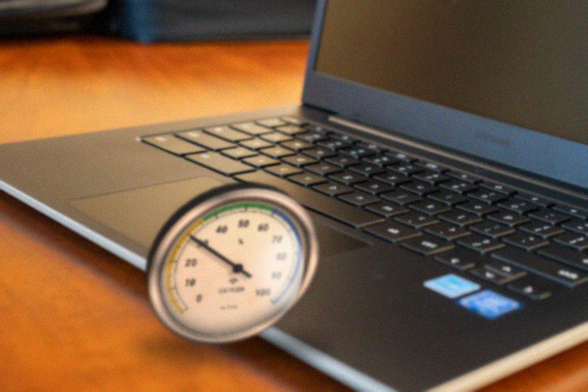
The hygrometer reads 30 %
